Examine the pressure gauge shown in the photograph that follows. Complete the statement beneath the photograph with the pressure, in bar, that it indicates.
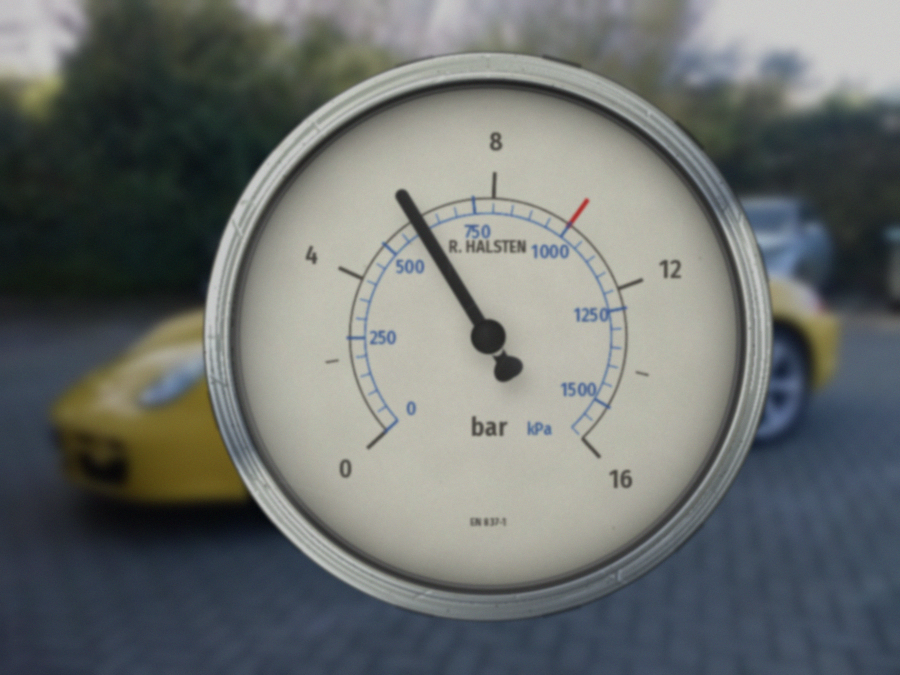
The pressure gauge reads 6 bar
